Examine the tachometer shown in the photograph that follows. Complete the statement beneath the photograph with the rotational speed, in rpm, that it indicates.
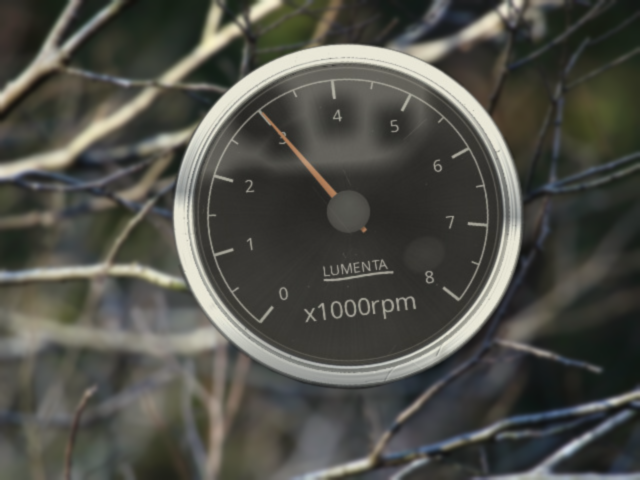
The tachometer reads 3000 rpm
